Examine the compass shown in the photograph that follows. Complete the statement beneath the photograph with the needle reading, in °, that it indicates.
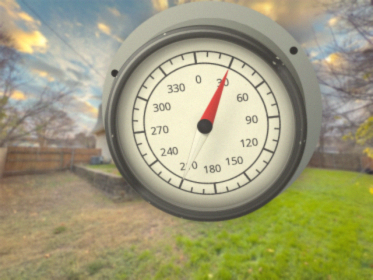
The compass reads 30 °
